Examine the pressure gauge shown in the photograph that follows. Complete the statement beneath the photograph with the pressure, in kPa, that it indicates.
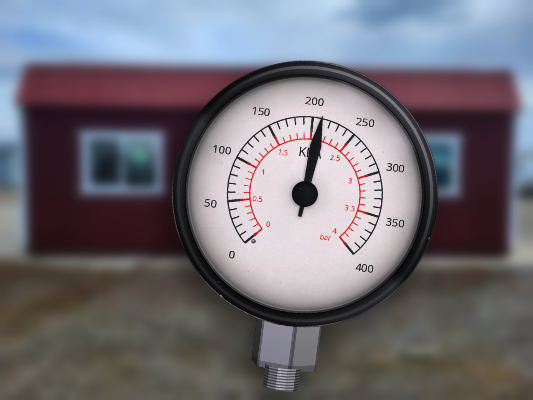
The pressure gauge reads 210 kPa
